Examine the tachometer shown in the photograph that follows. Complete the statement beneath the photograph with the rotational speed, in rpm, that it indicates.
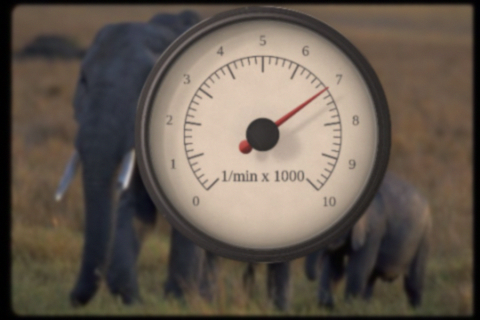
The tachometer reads 7000 rpm
